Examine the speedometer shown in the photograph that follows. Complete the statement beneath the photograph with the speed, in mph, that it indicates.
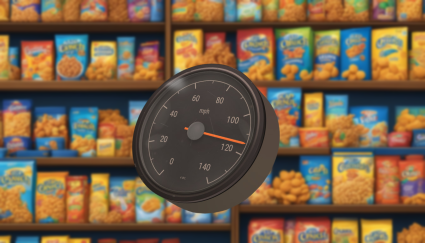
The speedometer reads 115 mph
